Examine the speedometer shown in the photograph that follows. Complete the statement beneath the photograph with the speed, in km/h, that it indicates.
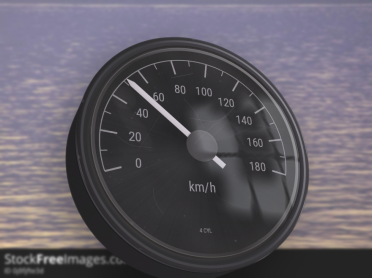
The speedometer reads 50 km/h
